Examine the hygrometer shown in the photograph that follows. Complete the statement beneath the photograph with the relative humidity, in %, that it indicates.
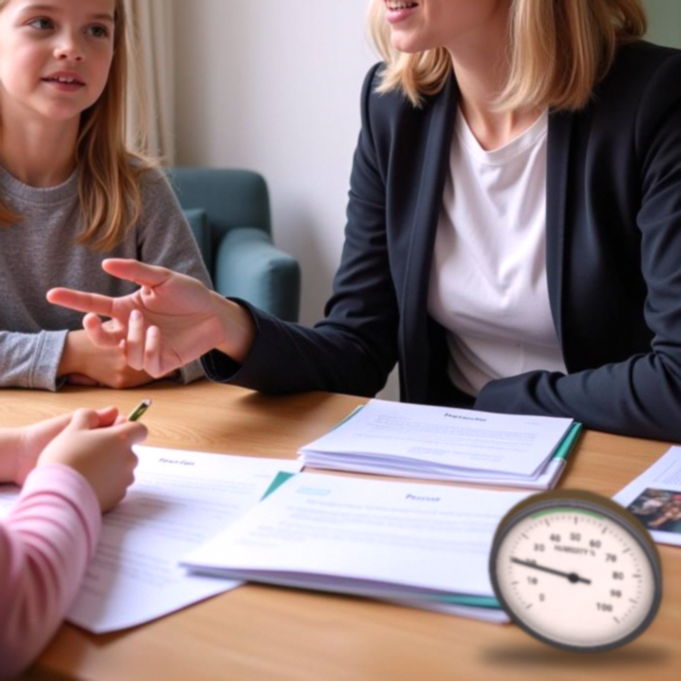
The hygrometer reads 20 %
